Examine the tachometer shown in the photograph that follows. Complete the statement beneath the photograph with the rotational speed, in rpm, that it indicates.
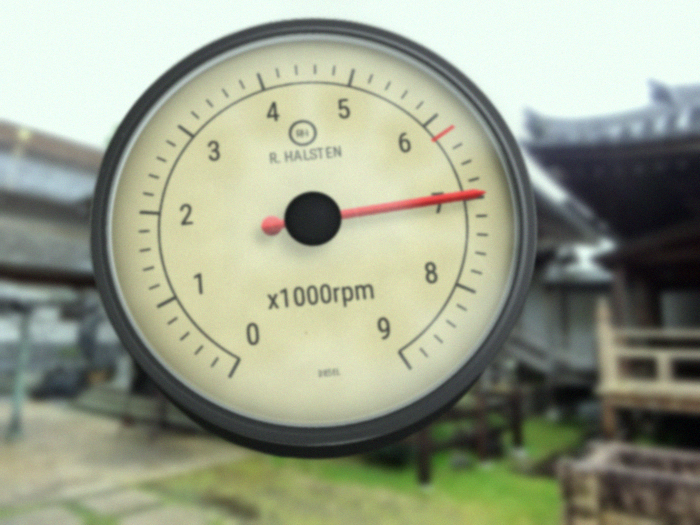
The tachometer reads 7000 rpm
